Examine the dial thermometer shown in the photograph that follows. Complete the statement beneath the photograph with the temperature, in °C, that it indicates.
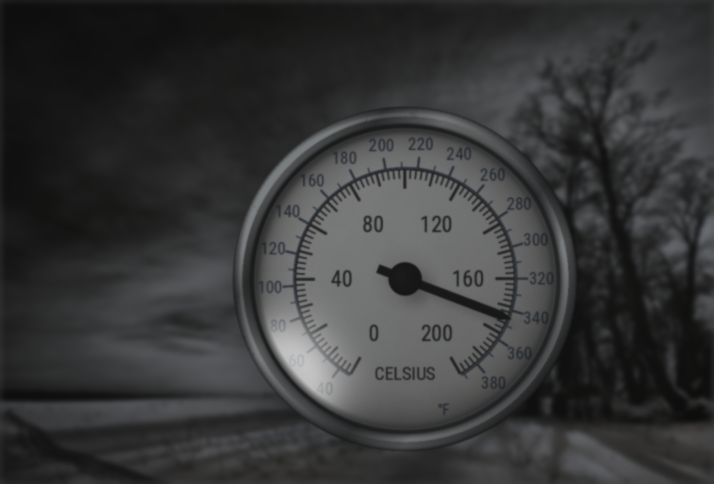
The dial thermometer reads 174 °C
